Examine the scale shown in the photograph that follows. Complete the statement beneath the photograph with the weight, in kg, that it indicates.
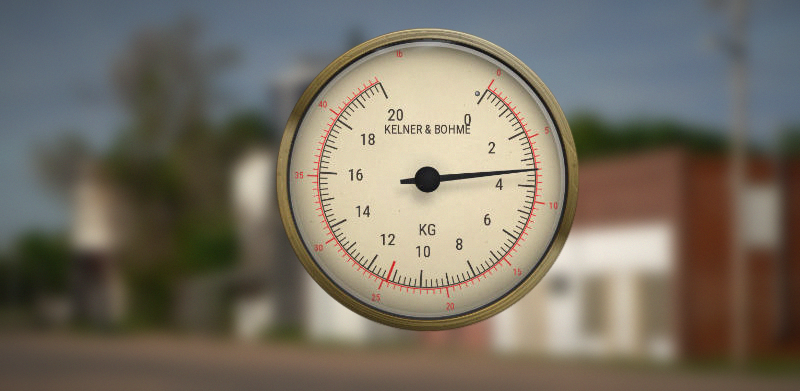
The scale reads 3.4 kg
